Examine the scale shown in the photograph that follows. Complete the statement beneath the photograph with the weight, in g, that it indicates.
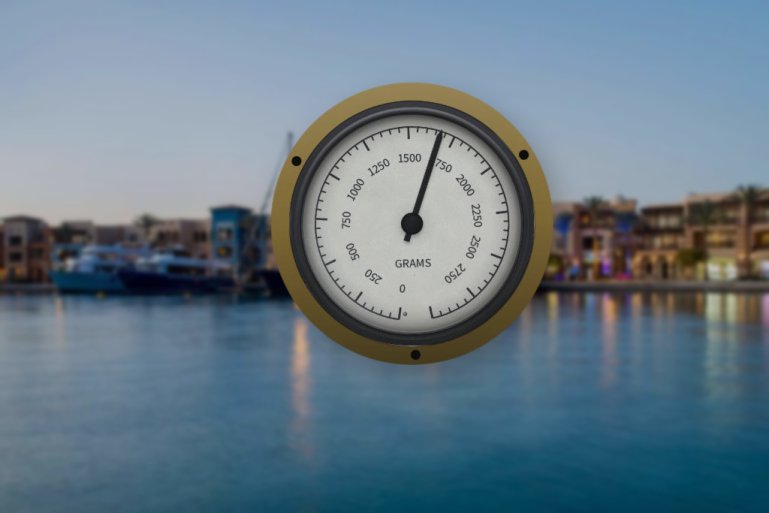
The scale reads 1675 g
